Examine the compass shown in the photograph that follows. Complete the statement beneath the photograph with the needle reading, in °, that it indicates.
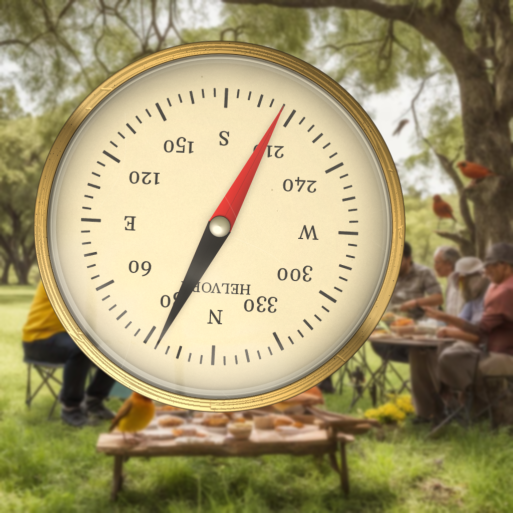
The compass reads 205 °
